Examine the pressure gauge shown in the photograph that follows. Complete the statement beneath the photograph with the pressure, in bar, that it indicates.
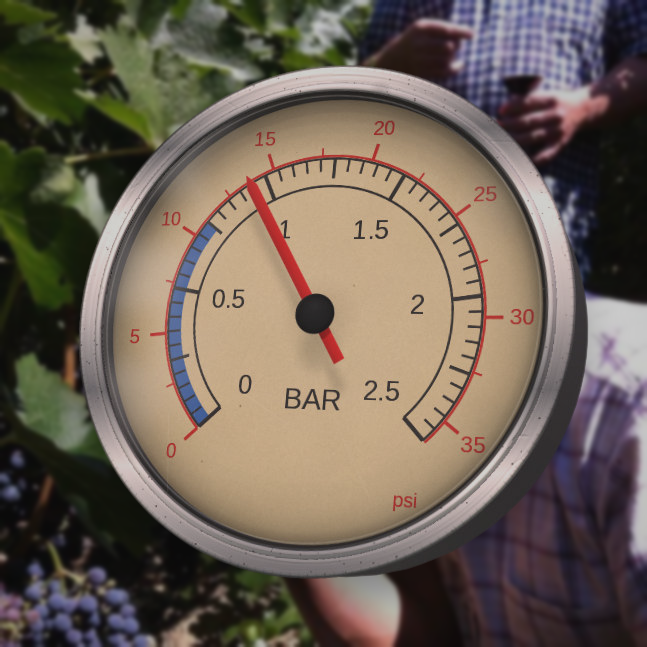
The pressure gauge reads 0.95 bar
